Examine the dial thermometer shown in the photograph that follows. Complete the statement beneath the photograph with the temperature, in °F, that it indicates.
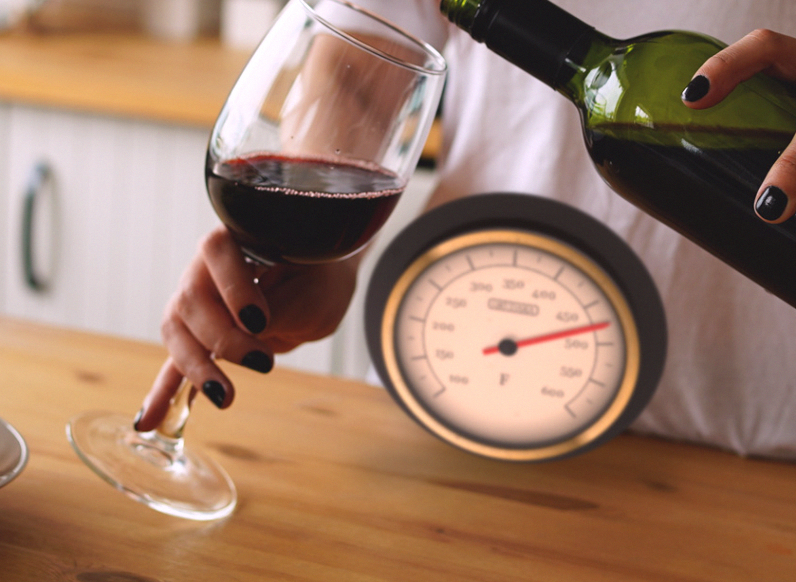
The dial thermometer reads 475 °F
